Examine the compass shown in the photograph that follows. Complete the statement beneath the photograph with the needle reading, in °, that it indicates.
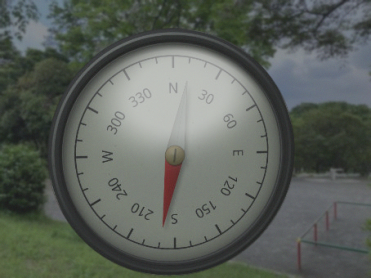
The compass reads 190 °
